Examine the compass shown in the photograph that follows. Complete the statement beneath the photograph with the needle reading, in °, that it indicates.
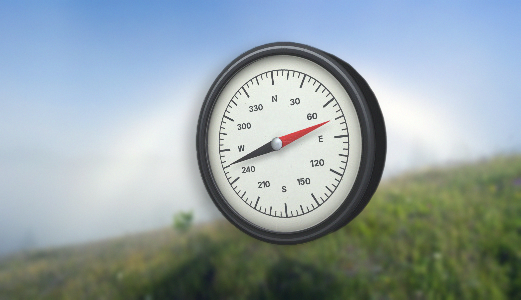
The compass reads 75 °
